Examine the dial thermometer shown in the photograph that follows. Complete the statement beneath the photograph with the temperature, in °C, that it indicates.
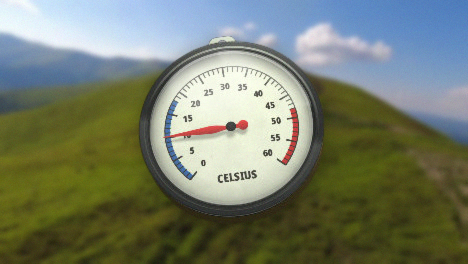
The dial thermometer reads 10 °C
